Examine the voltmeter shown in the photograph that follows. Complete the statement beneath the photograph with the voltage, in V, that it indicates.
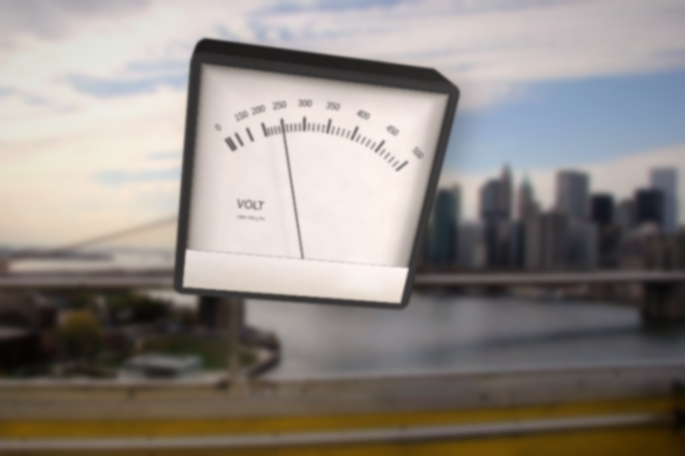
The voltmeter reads 250 V
